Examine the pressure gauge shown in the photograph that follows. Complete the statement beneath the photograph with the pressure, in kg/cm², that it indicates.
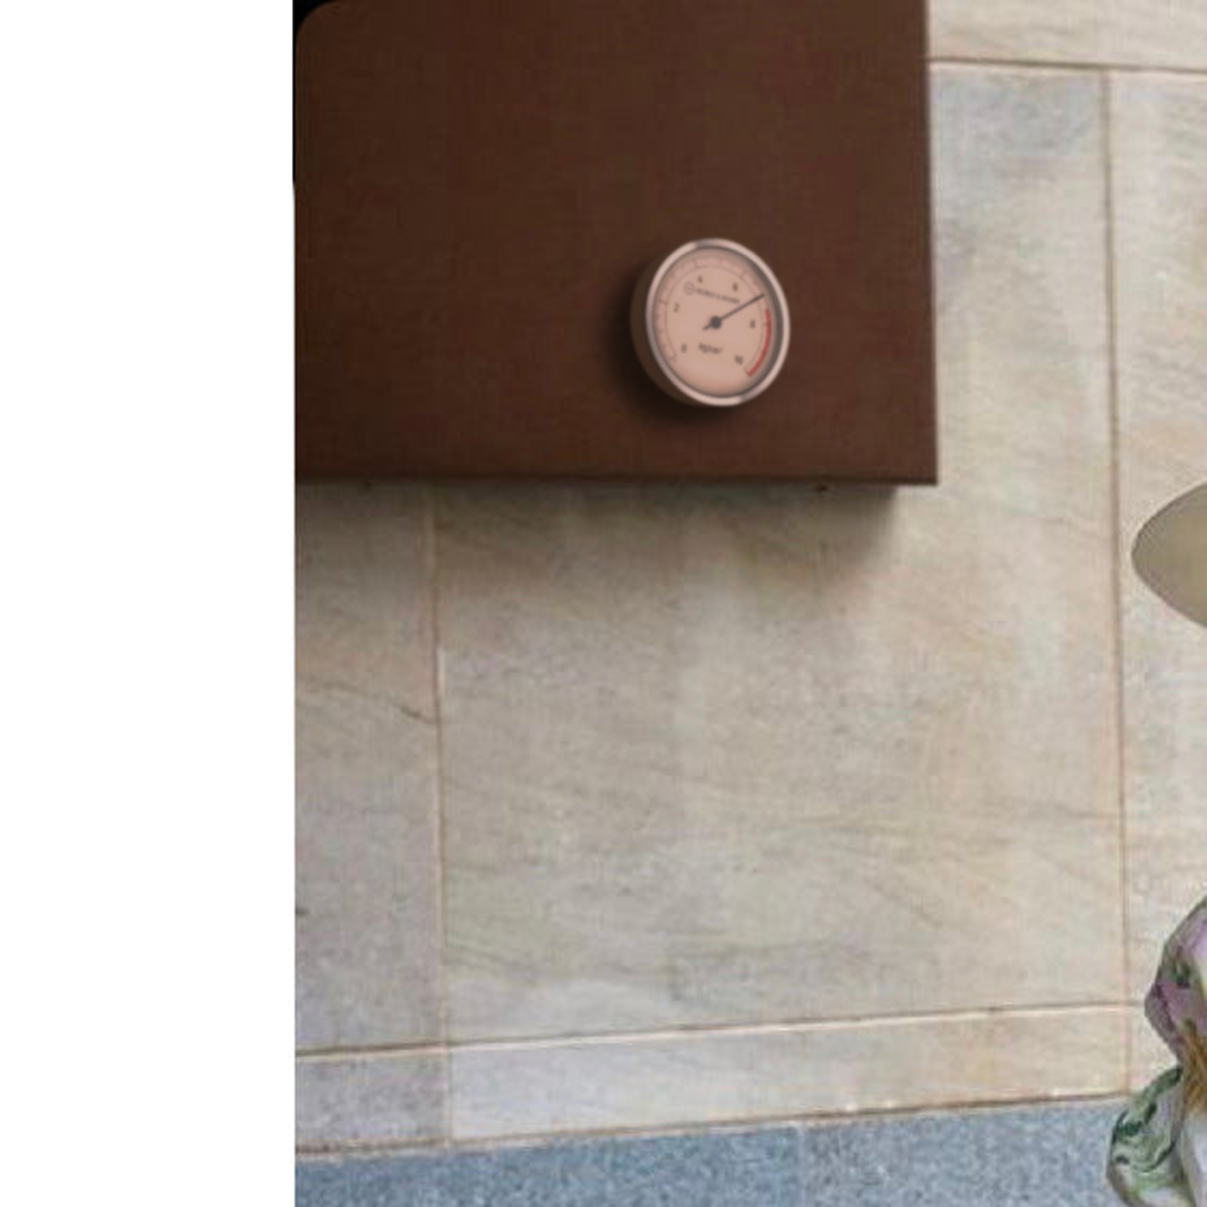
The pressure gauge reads 7 kg/cm²
